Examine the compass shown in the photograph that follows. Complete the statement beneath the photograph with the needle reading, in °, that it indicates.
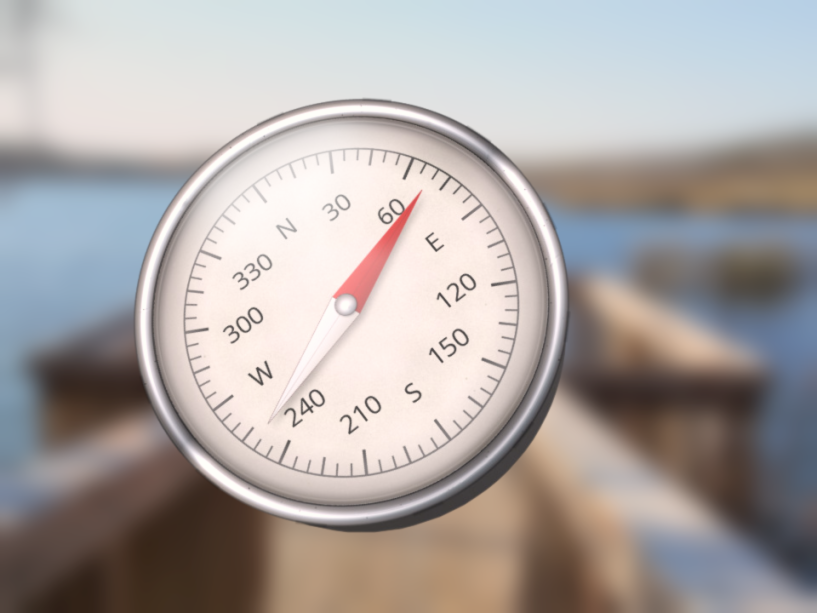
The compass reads 70 °
